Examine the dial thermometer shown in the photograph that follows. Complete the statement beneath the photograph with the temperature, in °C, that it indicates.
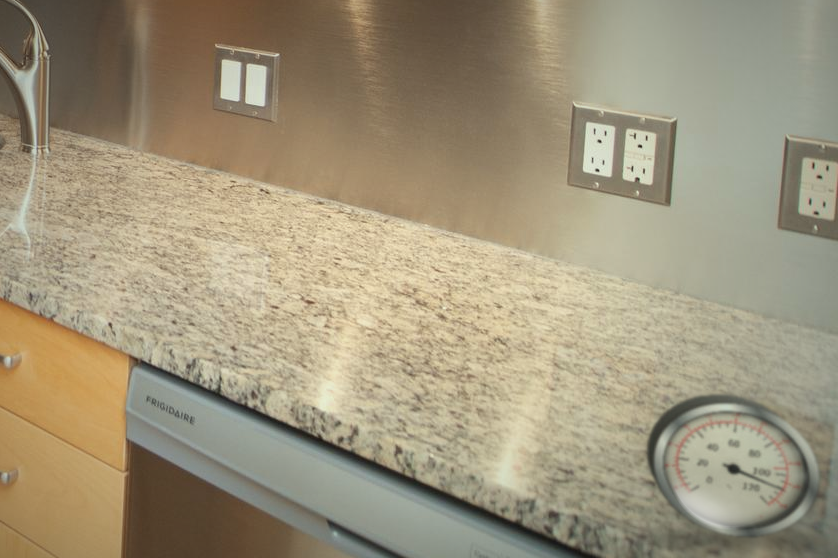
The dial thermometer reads 108 °C
